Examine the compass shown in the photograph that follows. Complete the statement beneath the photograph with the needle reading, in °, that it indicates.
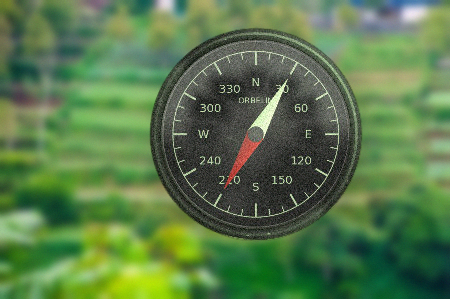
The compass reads 210 °
